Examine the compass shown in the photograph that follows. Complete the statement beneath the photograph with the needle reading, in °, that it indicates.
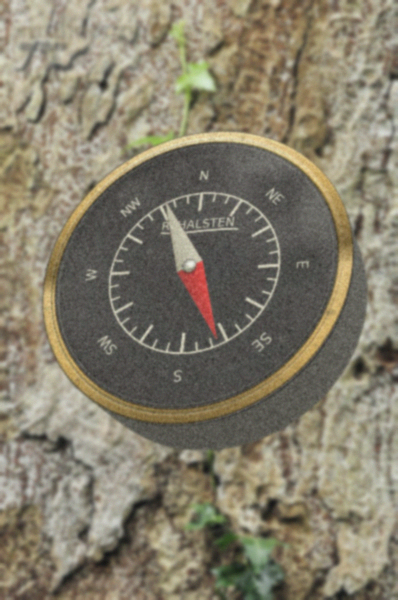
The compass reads 155 °
